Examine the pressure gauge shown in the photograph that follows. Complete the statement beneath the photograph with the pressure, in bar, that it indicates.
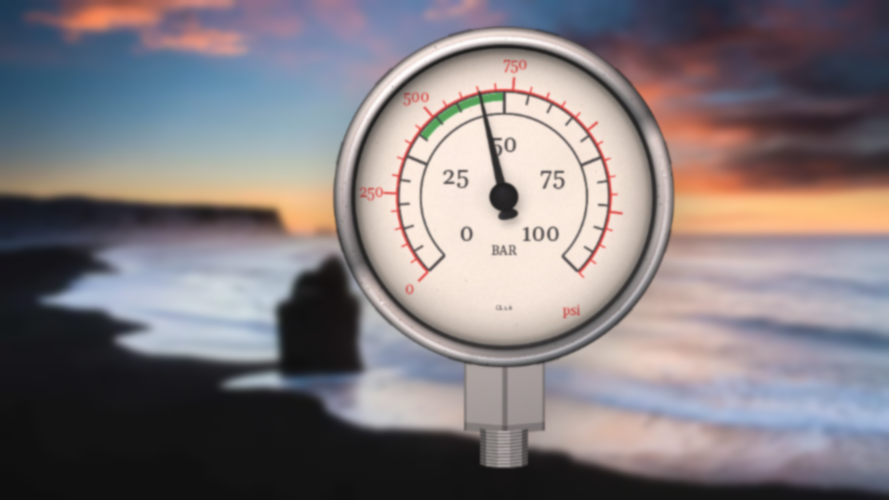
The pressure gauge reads 45 bar
